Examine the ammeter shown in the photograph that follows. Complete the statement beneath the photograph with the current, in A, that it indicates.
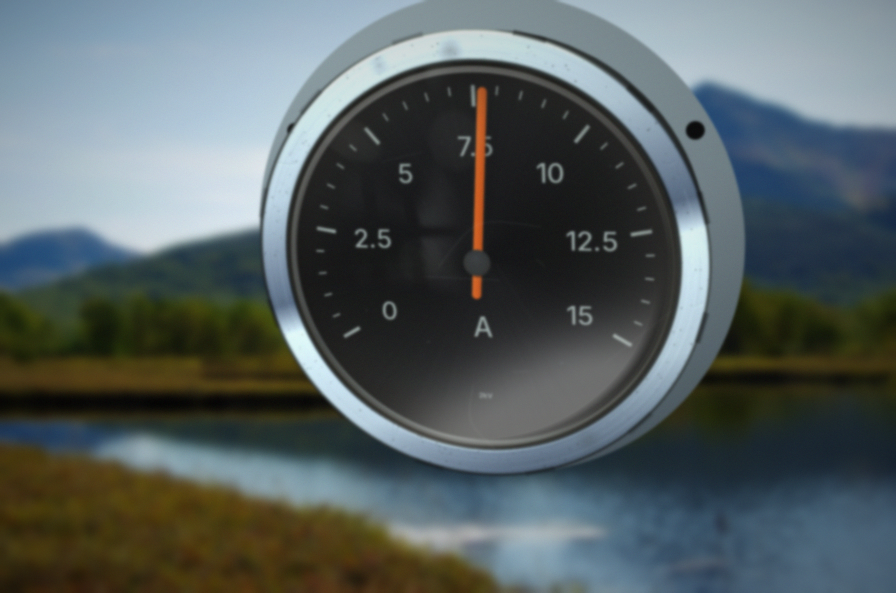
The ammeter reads 7.75 A
